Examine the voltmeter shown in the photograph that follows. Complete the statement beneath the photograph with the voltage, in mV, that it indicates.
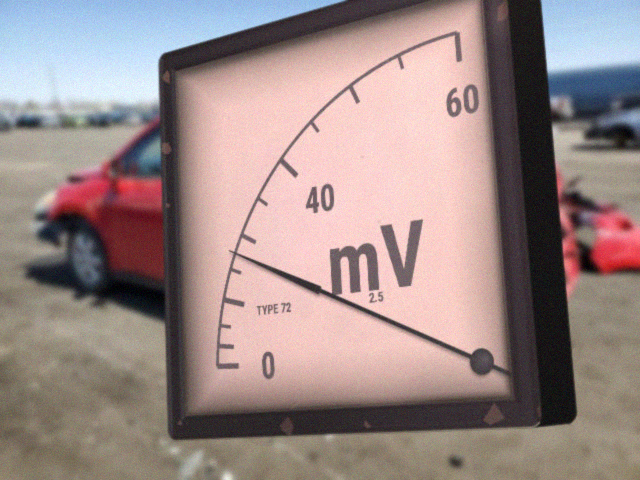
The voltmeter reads 27.5 mV
